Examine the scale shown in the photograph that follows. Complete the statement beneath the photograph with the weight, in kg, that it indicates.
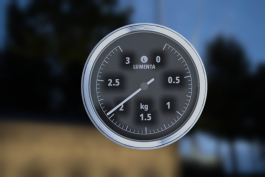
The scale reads 2.05 kg
